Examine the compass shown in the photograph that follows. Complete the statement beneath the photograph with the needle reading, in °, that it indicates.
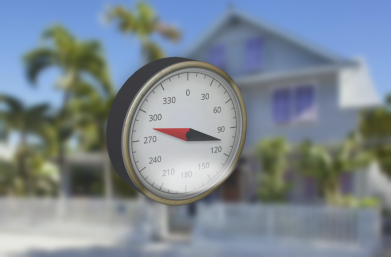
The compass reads 285 °
